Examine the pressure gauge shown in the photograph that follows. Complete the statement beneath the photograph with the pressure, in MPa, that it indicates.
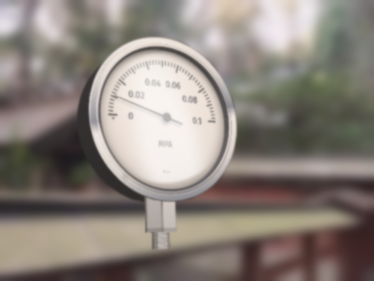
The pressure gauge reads 0.01 MPa
